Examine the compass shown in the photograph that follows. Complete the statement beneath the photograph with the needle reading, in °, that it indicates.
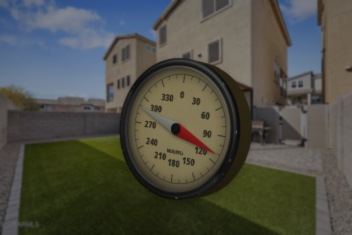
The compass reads 110 °
